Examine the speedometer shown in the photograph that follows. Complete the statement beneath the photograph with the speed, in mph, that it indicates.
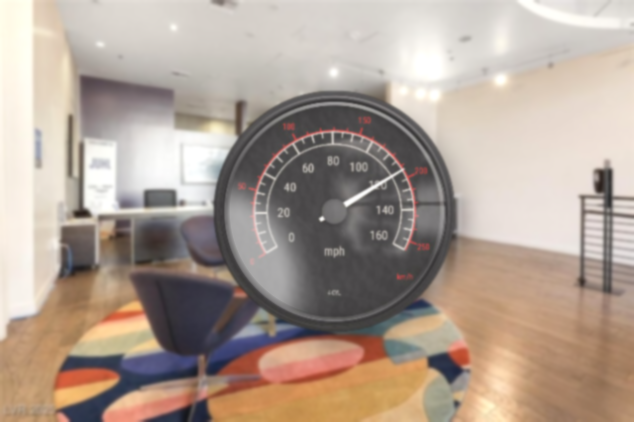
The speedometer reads 120 mph
